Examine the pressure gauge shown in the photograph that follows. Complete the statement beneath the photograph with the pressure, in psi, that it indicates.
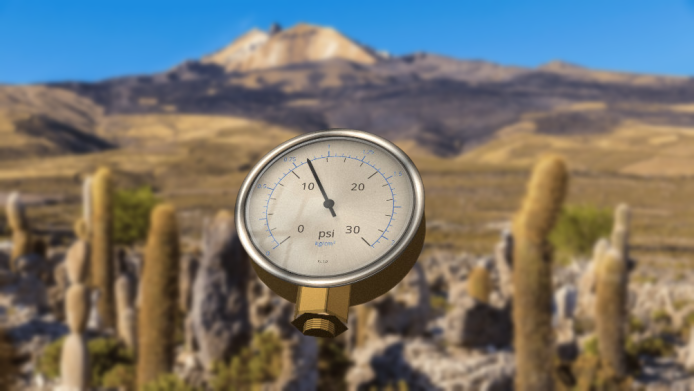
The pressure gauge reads 12 psi
